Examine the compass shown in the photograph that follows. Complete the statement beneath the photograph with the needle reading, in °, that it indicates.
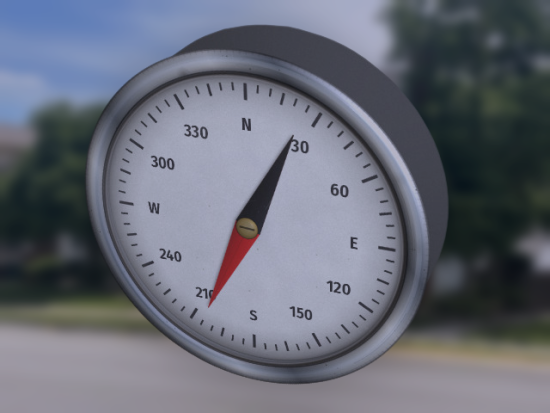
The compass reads 205 °
